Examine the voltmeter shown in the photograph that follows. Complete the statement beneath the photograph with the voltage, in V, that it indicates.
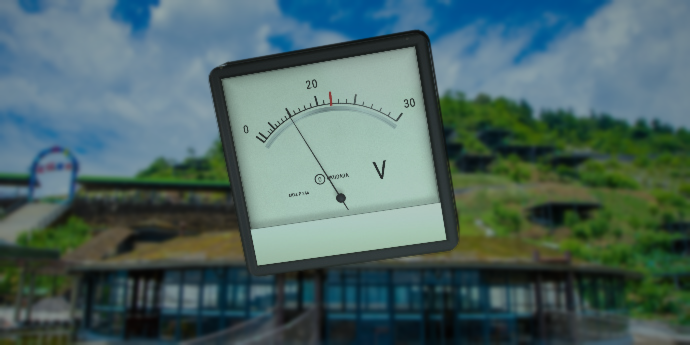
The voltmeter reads 15 V
